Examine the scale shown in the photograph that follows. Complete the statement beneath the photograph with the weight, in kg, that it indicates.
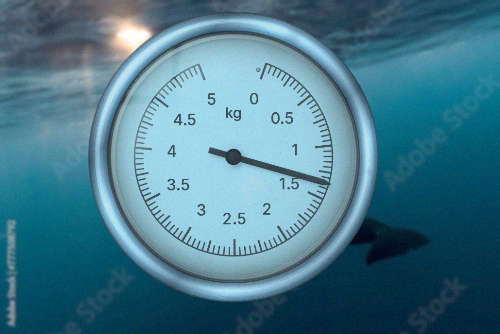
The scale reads 1.35 kg
